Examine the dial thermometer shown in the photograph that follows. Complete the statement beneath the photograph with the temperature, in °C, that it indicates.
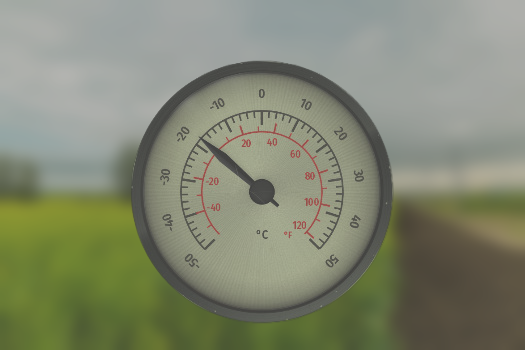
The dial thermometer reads -18 °C
